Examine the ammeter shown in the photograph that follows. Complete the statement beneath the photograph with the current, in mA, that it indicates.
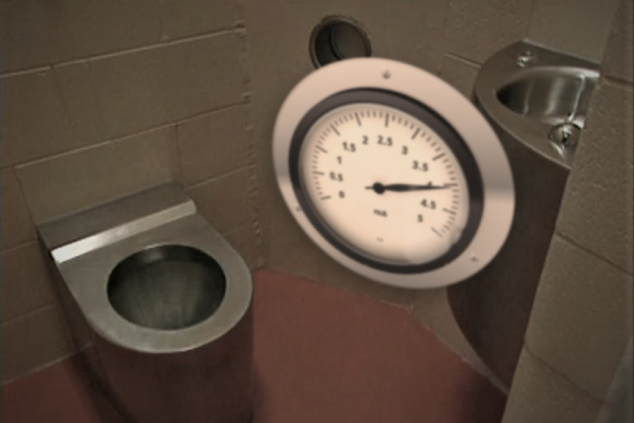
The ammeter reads 4 mA
